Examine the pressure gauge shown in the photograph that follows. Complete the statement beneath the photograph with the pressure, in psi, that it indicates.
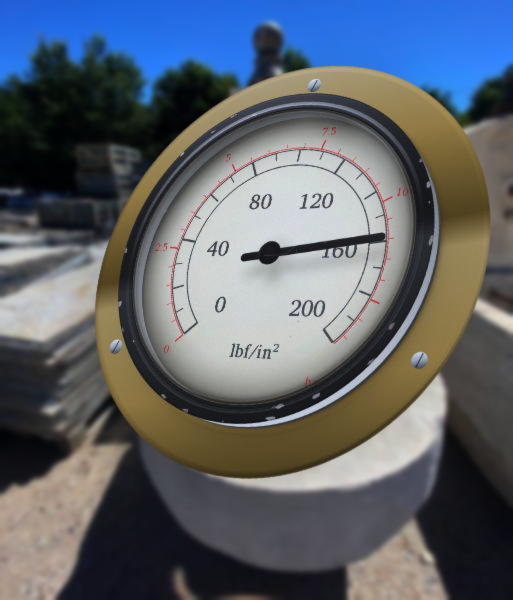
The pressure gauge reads 160 psi
